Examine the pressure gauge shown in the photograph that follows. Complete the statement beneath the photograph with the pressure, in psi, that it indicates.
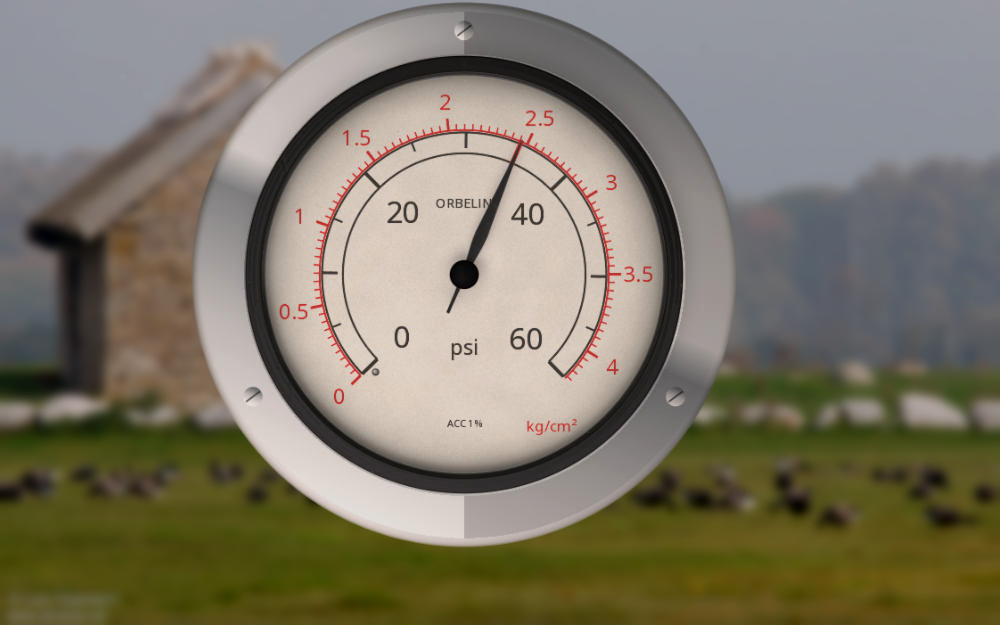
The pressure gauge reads 35 psi
